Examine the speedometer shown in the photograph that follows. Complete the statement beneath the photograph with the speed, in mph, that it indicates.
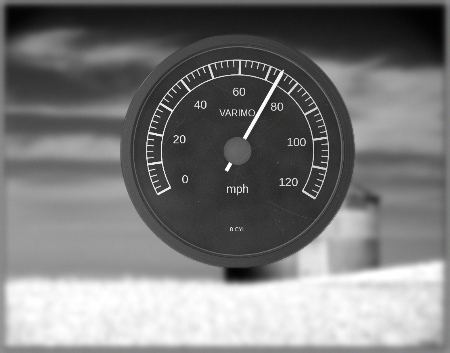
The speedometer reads 74 mph
